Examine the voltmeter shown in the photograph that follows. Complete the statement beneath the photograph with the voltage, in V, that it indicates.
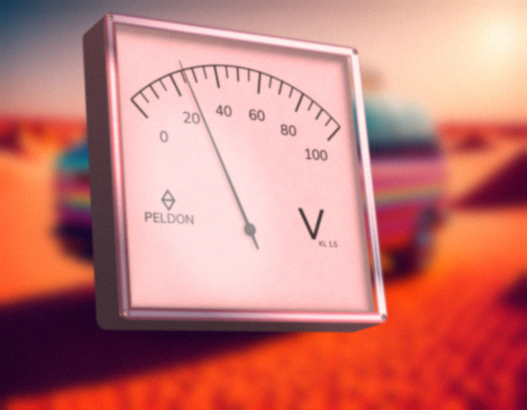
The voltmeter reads 25 V
